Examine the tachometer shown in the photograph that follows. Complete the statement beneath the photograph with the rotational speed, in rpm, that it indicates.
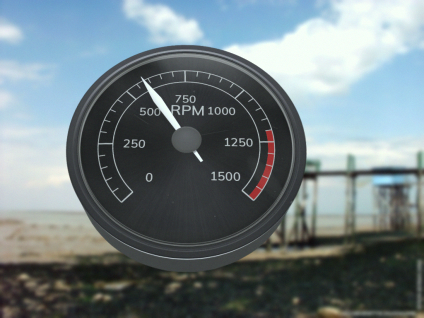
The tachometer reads 575 rpm
